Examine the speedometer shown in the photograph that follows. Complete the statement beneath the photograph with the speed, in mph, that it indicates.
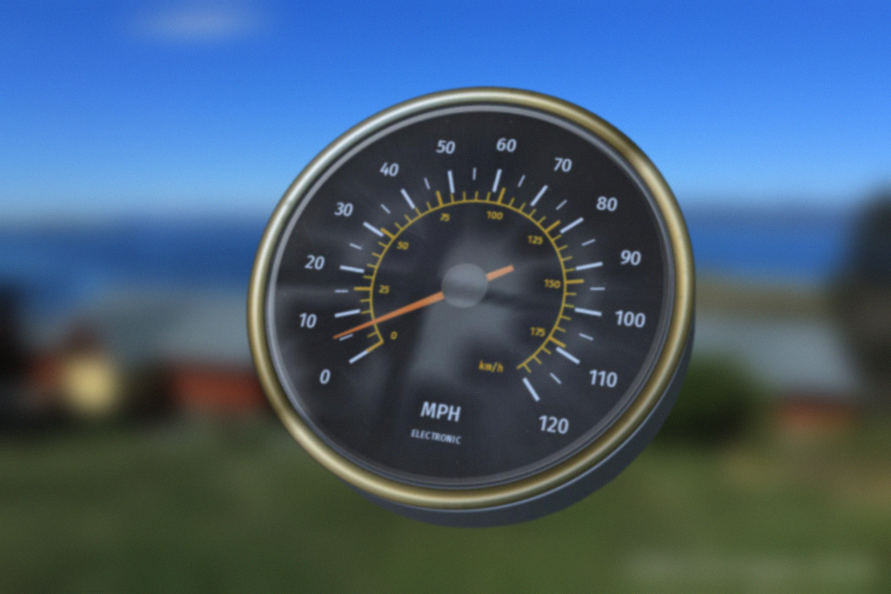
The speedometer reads 5 mph
